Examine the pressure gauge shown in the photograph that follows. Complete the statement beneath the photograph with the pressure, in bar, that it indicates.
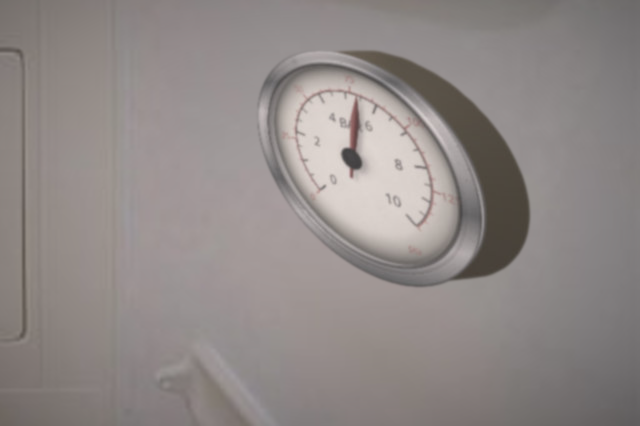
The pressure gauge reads 5.5 bar
